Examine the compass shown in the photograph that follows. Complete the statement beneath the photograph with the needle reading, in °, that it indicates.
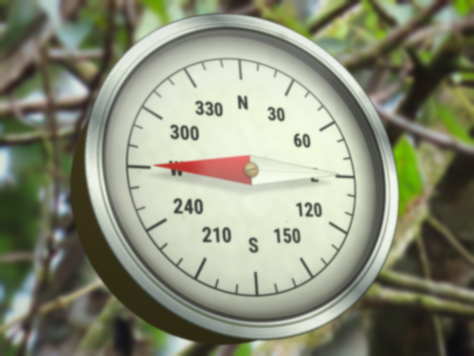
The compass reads 270 °
